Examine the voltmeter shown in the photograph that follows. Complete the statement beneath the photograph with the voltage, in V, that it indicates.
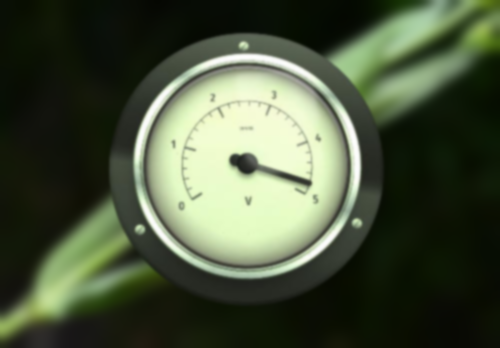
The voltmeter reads 4.8 V
